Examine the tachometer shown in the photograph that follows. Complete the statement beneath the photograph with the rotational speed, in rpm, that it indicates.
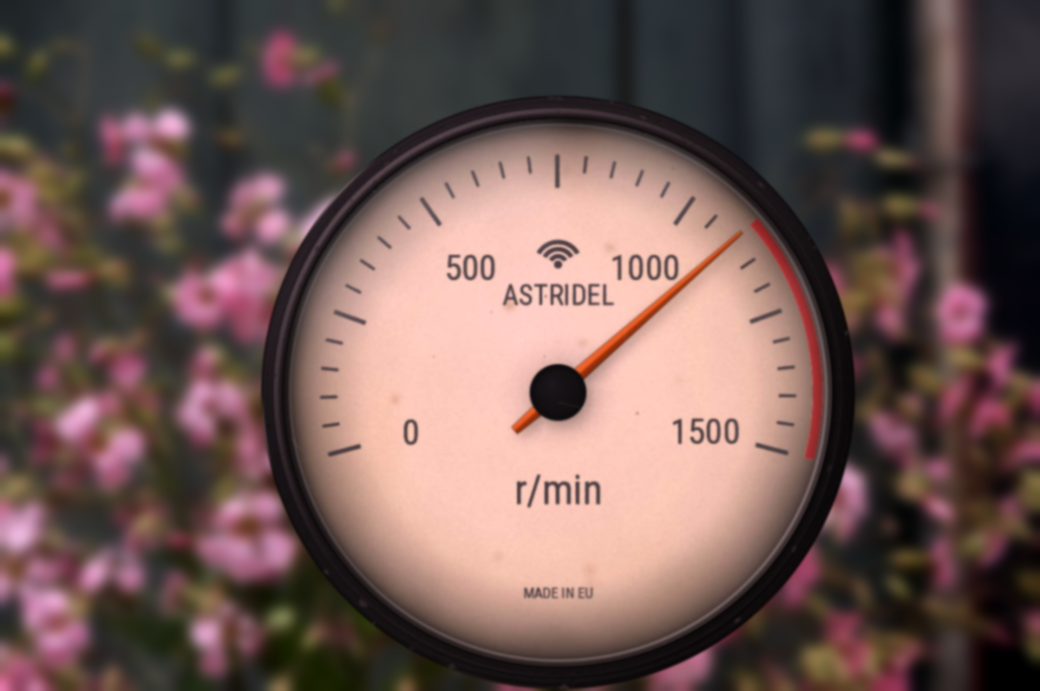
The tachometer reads 1100 rpm
